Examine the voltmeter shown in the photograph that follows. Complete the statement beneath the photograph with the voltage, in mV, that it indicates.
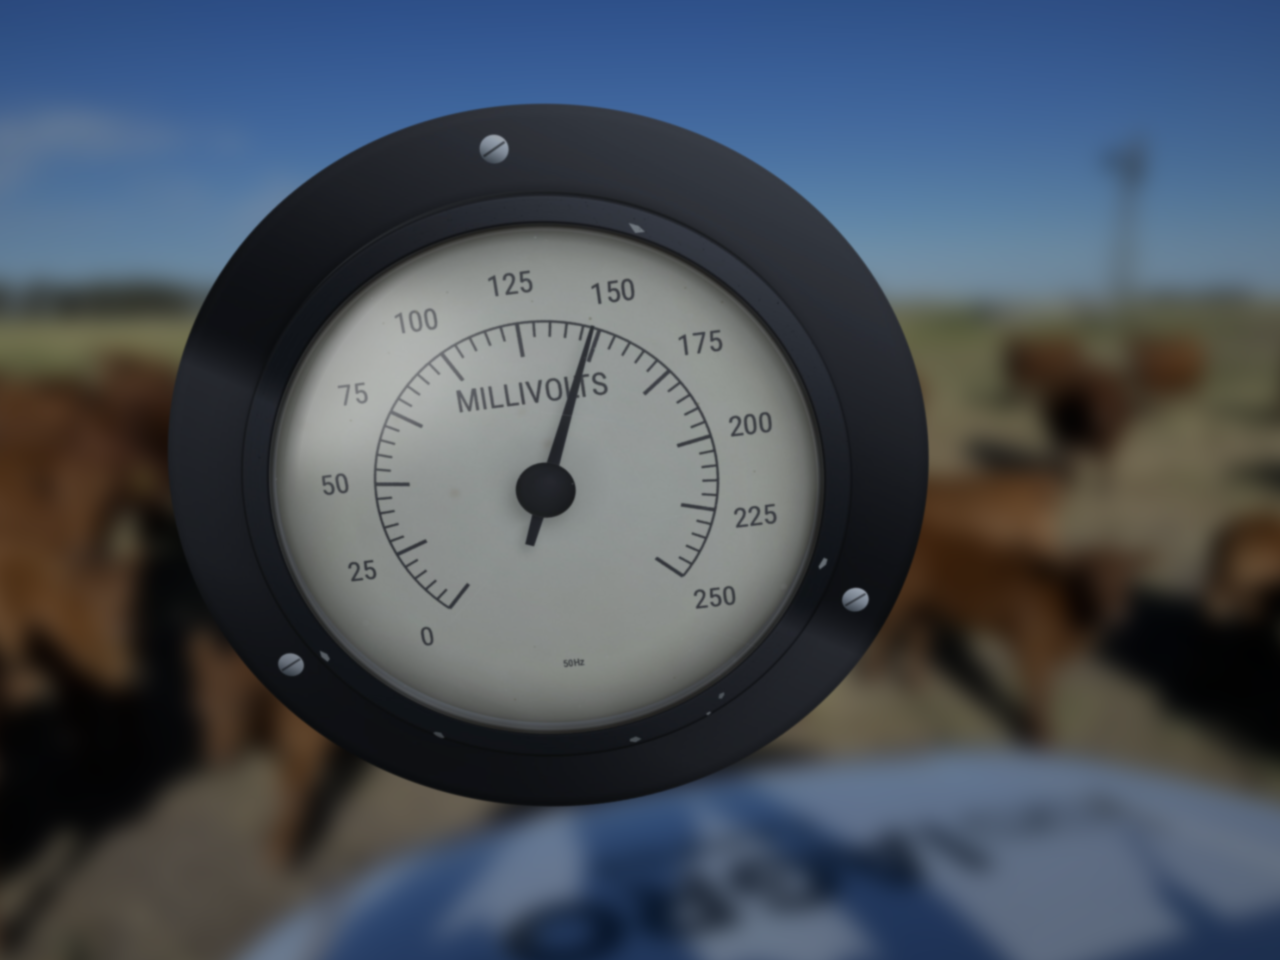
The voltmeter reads 147.5 mV
